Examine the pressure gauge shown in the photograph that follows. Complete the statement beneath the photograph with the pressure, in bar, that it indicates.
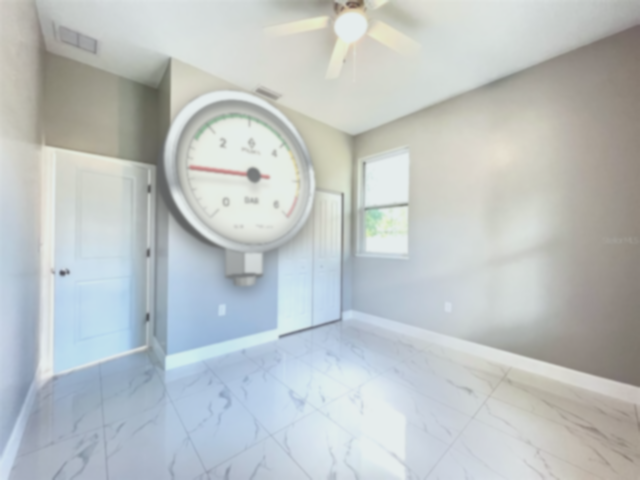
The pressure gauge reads 1 bar
